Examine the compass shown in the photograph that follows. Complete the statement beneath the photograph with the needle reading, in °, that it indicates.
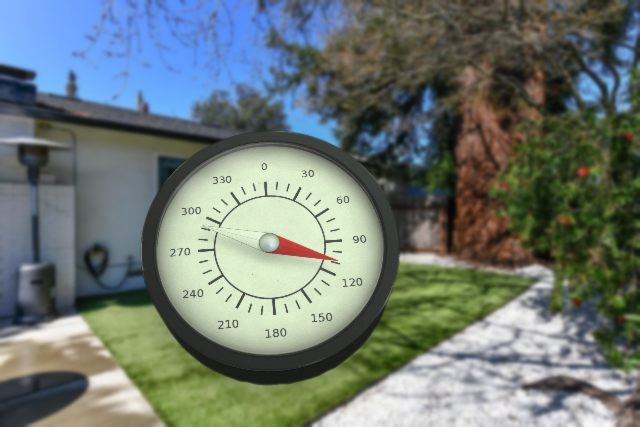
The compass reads 110 °
